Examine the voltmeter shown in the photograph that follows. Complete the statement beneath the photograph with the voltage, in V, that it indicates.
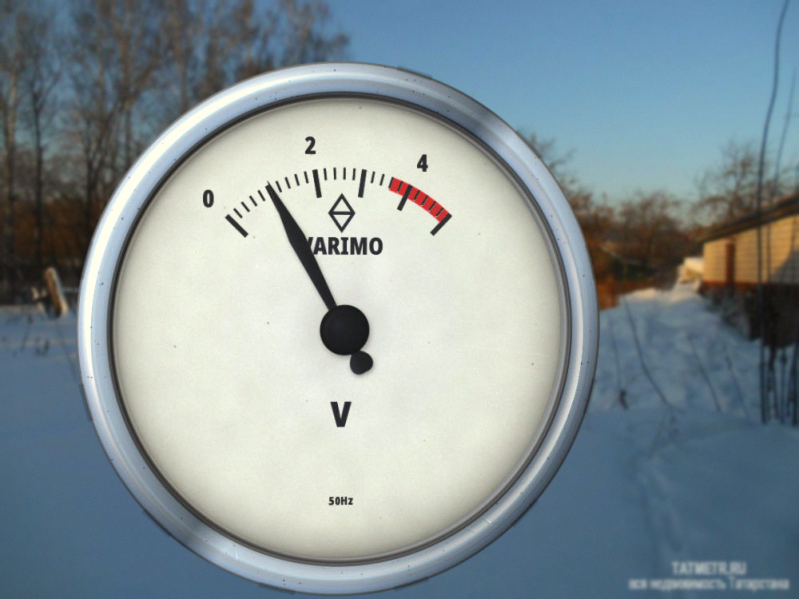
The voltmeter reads 1 V
